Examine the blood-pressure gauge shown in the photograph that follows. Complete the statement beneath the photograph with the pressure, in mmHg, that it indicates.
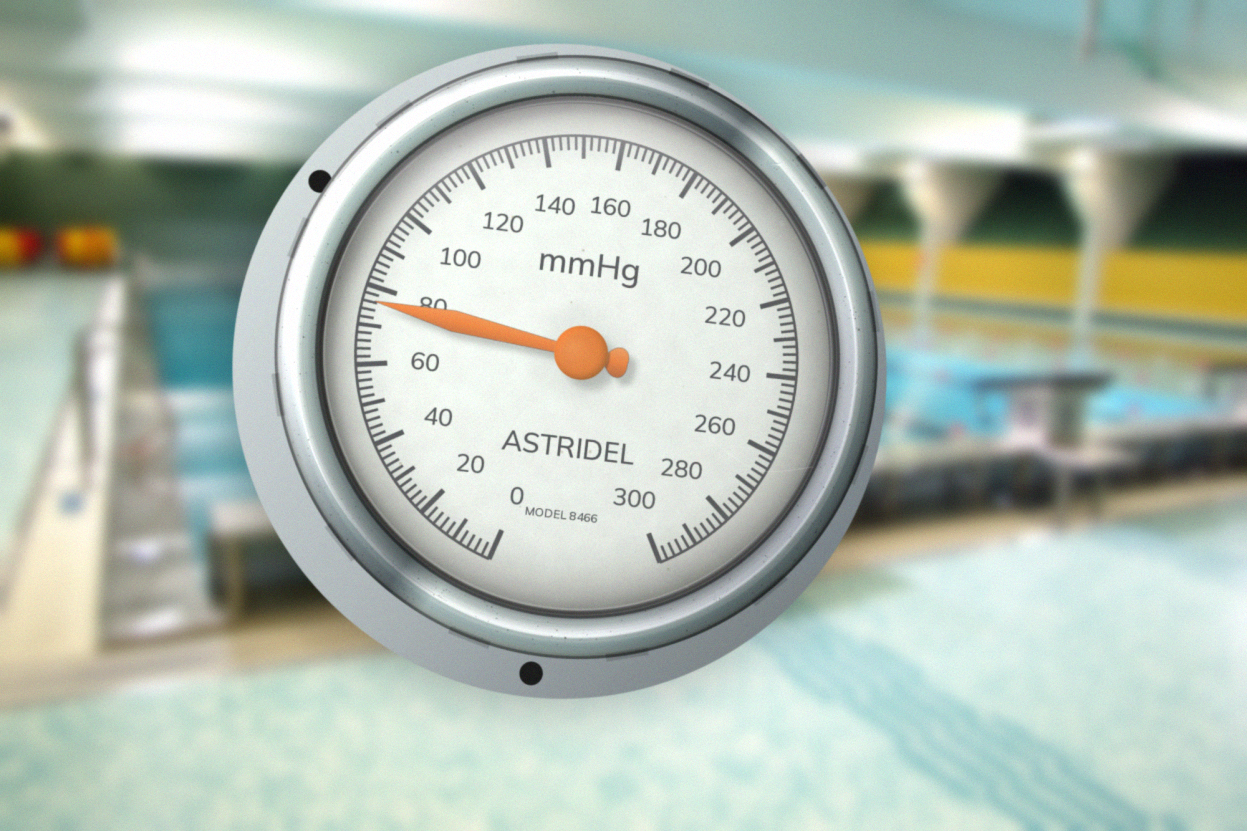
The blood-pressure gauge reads 76 mmHg
